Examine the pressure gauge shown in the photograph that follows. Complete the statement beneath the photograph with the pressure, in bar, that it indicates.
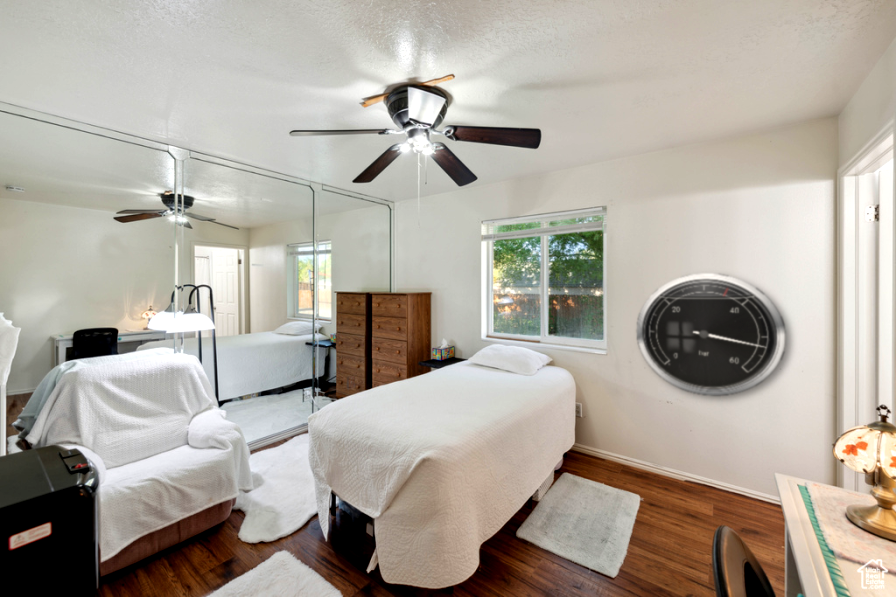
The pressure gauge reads 52.5 bar
